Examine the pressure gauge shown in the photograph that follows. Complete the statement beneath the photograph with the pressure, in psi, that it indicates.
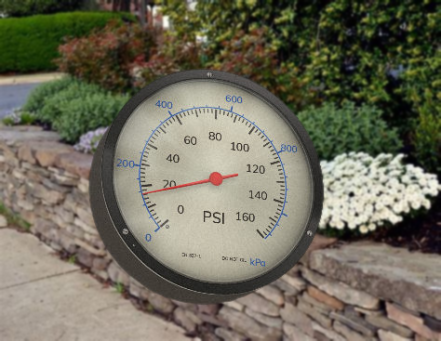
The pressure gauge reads 16 psi
